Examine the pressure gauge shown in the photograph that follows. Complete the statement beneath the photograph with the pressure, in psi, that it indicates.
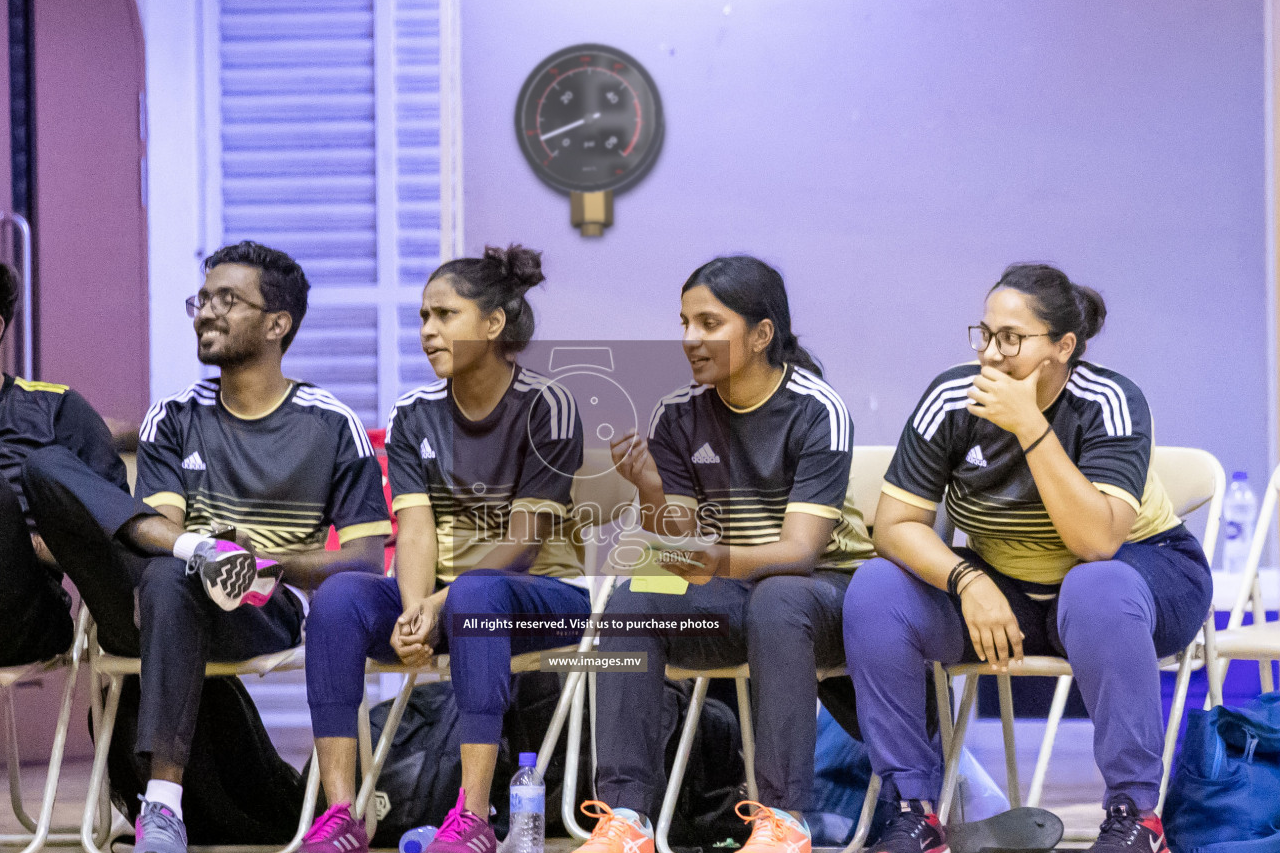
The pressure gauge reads 5 psi
